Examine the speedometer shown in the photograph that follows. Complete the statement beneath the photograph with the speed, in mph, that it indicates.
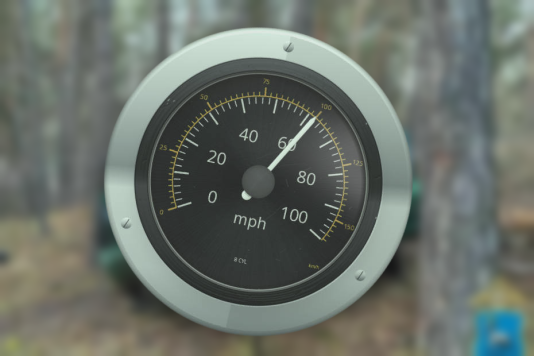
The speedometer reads 62 mph
